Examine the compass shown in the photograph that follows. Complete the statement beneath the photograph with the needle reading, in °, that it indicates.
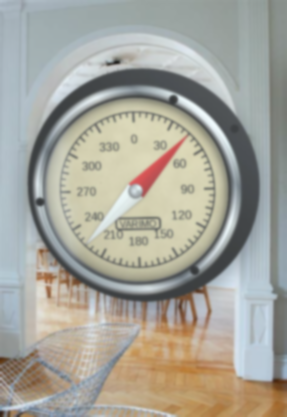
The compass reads 45 °
